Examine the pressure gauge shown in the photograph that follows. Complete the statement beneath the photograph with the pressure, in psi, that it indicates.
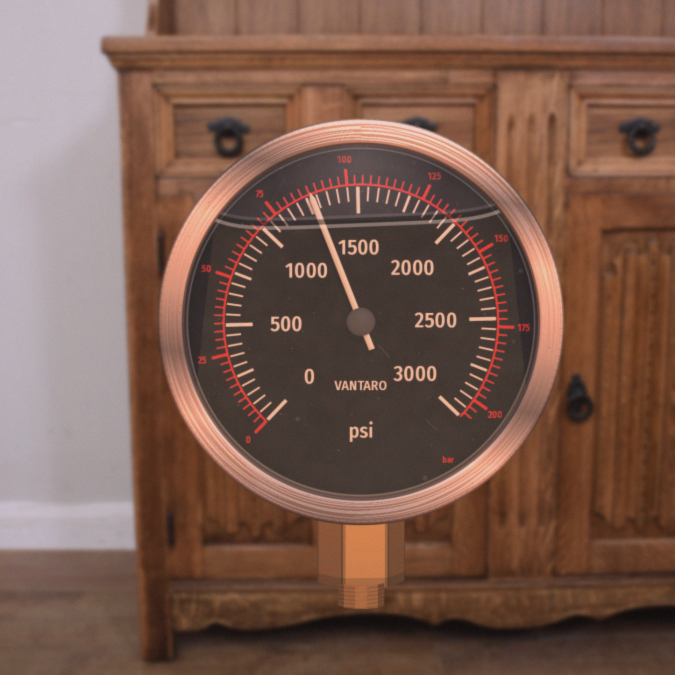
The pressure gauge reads 1275 psi
